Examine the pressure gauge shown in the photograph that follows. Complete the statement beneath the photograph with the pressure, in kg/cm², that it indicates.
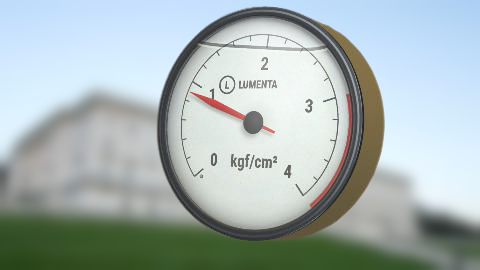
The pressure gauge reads 0.9 kg/cm²
